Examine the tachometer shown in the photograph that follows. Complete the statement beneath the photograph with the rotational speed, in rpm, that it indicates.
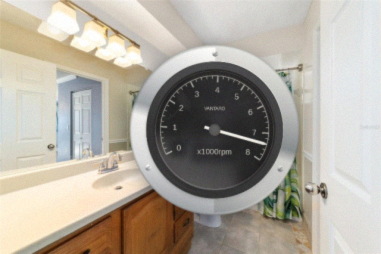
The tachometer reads 7400 rpm
